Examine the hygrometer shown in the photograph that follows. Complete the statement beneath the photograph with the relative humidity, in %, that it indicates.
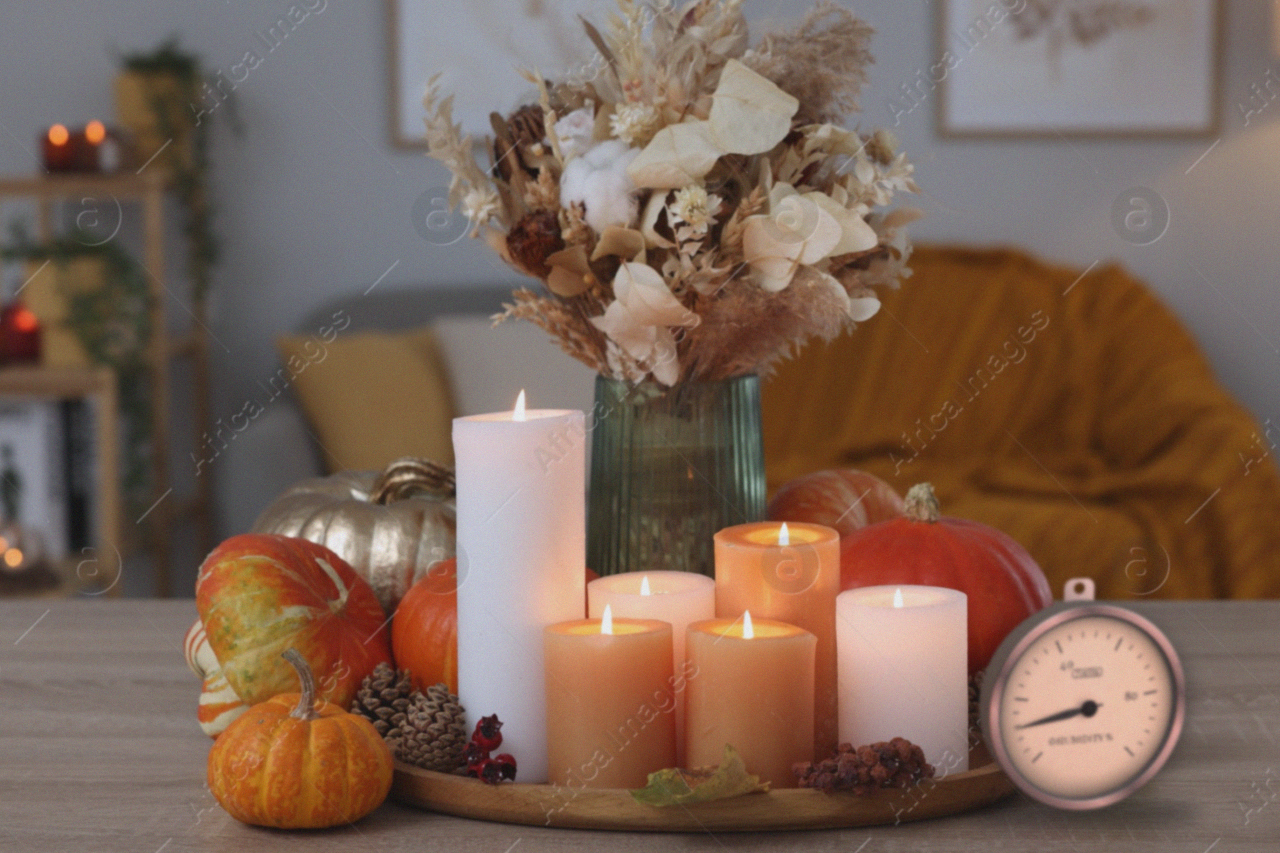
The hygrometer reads 12 %
